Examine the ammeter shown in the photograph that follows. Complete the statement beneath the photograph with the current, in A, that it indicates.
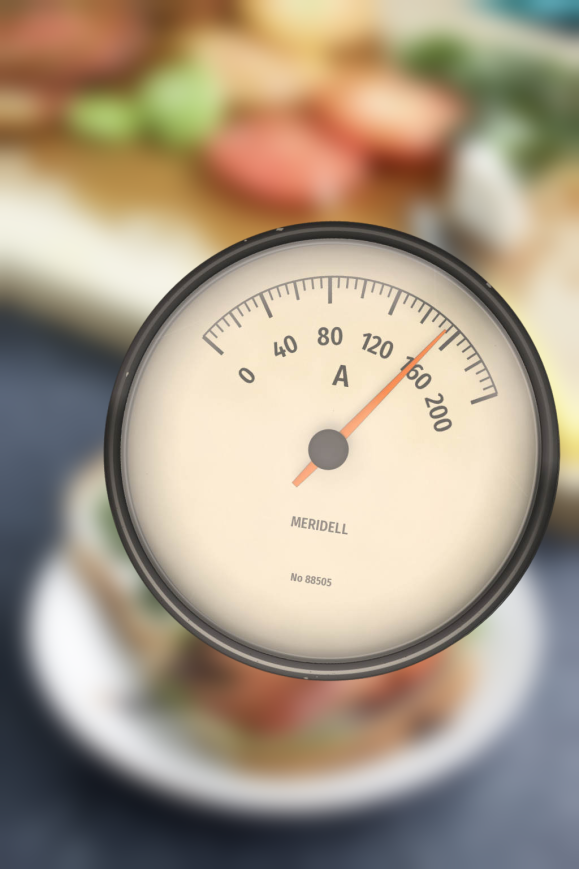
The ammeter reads 155 A
